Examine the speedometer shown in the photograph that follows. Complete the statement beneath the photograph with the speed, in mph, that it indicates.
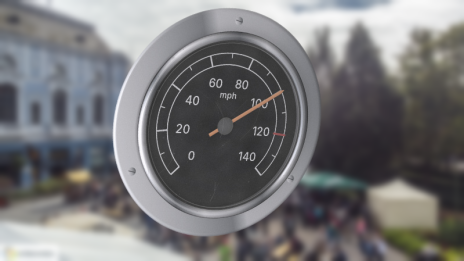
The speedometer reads 100 mph
